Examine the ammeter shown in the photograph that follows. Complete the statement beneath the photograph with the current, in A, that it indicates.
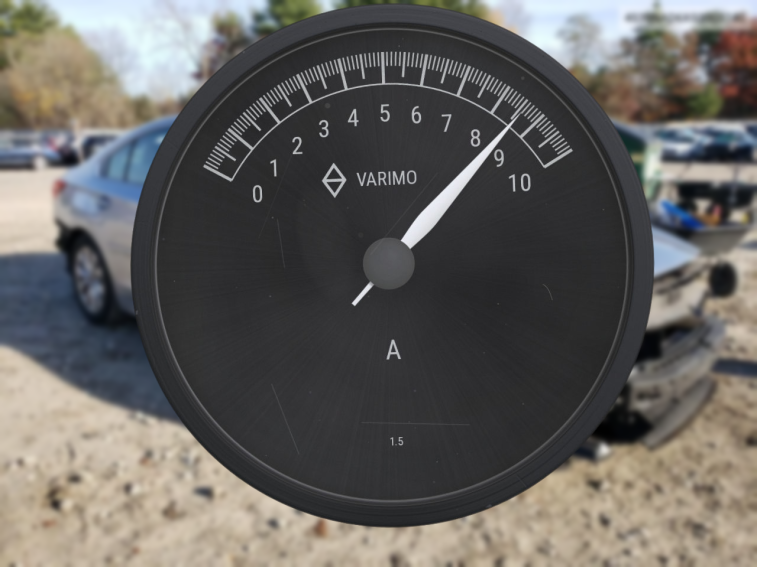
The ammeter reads 8.6 A
